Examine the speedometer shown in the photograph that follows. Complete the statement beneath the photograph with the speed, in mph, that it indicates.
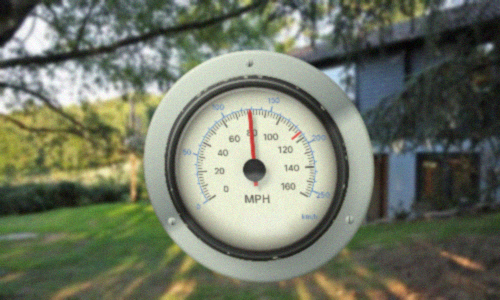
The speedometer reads 80 mph
